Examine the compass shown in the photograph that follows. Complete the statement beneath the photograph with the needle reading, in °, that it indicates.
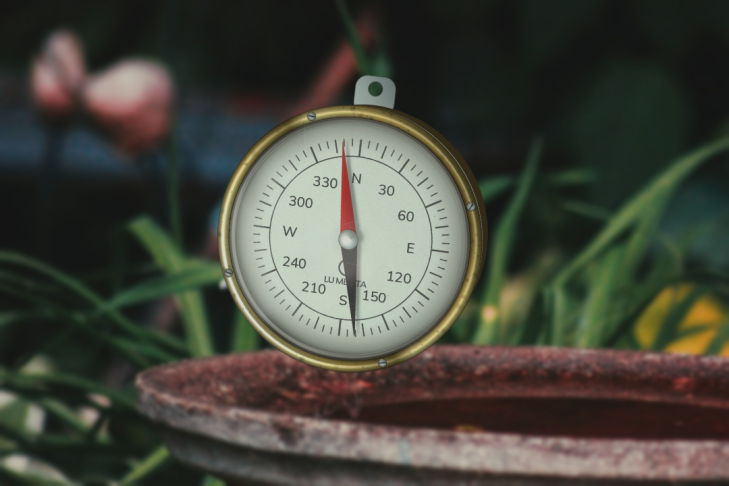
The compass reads 350 °
